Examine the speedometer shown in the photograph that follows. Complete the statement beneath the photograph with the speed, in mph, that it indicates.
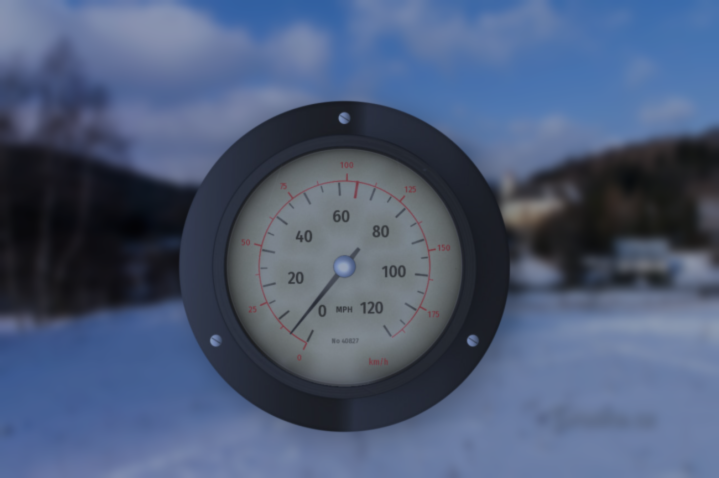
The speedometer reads 5 mph
